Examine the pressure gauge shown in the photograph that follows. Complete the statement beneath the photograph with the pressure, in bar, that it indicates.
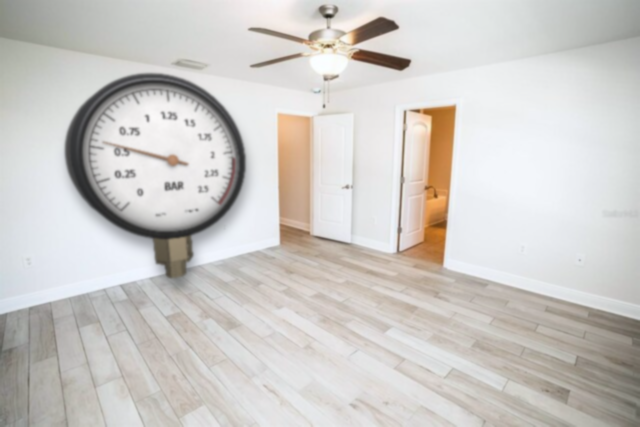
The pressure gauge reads 0.55 bar
